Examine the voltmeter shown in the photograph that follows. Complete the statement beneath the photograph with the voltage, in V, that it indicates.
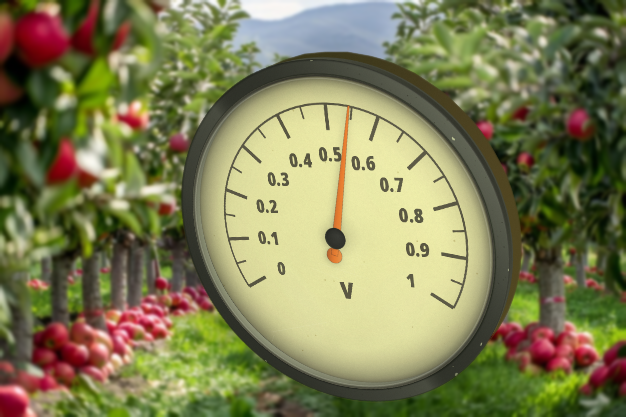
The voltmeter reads 0.55 V
